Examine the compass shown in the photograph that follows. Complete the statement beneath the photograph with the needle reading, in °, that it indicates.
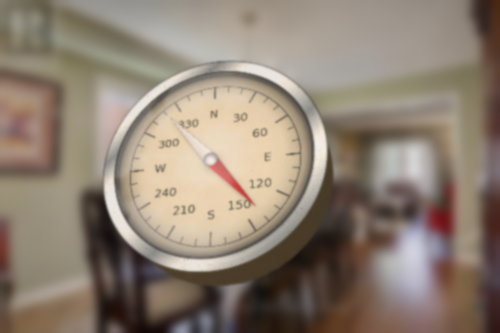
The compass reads 140 °
